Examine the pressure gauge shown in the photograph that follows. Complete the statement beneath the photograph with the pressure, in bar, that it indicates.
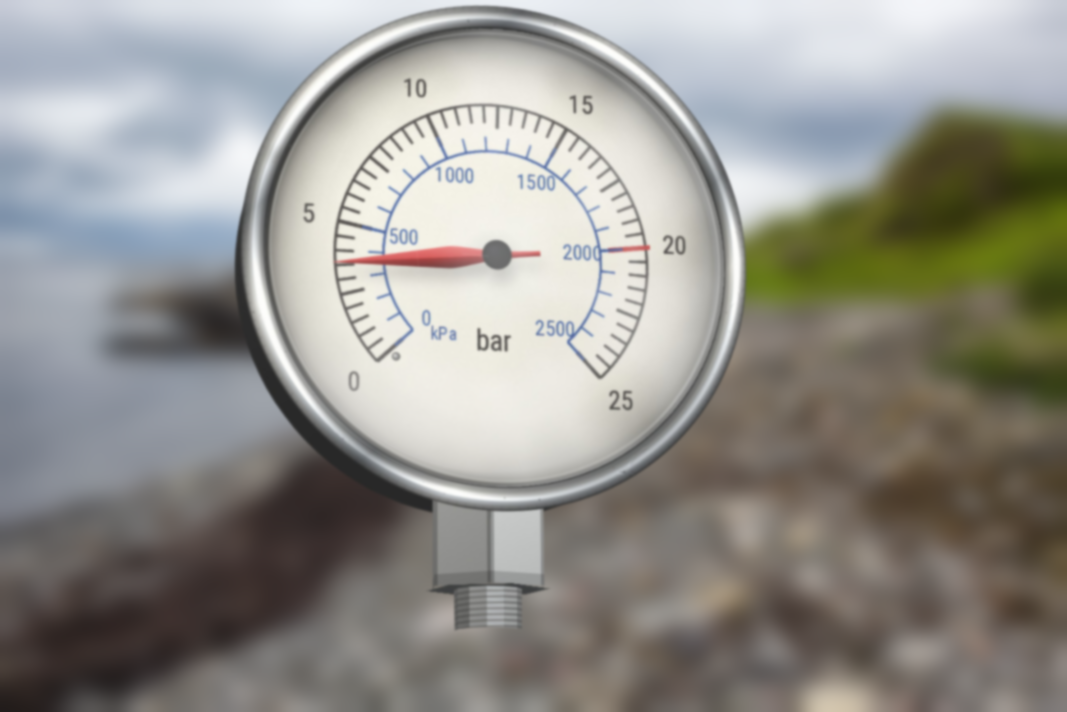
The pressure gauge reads 3.5 bar
